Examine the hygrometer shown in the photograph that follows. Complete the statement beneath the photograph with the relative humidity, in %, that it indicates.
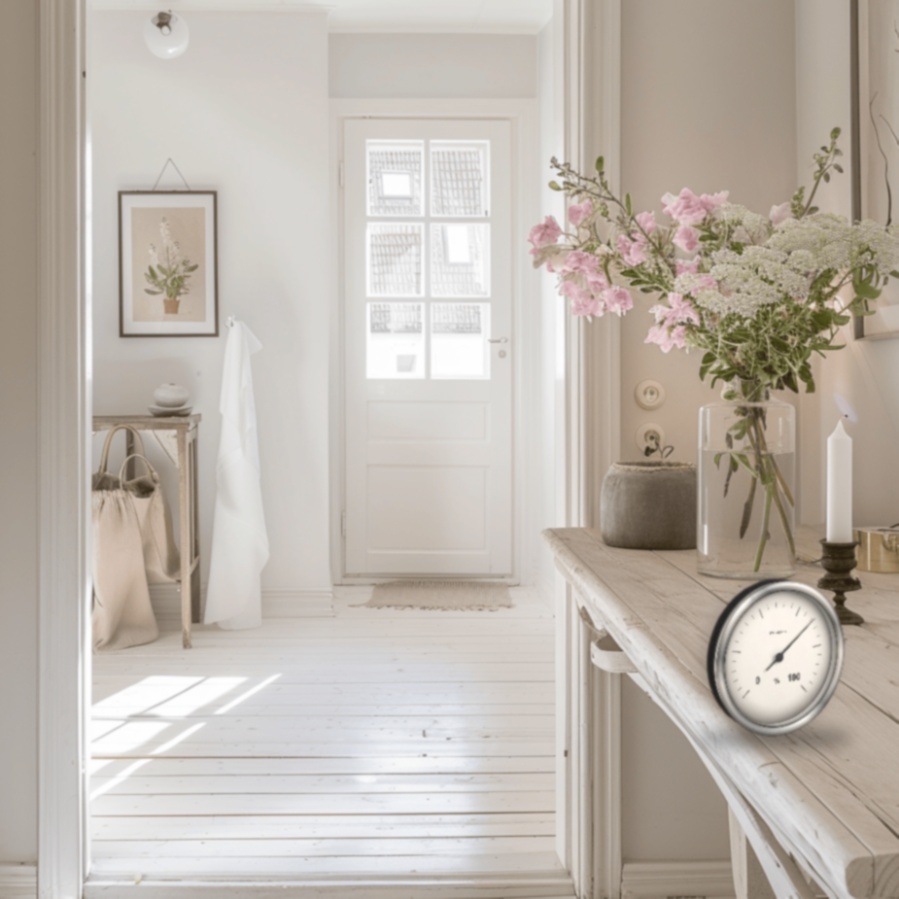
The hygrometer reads 68 %
